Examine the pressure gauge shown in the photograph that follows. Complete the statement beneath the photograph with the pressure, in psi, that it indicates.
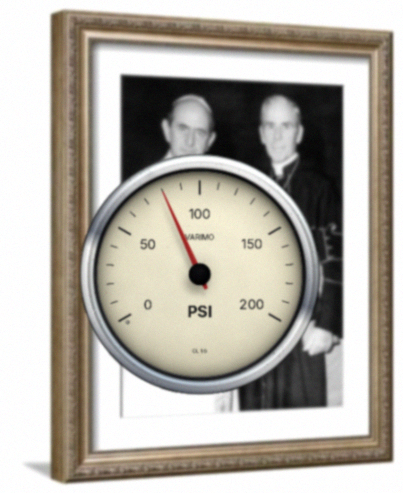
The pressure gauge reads 80 psi
